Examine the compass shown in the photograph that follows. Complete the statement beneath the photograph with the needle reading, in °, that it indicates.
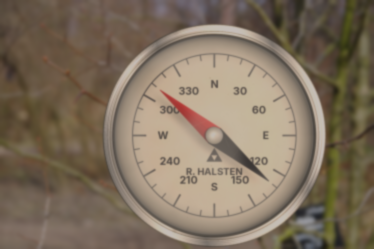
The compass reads 310 °
